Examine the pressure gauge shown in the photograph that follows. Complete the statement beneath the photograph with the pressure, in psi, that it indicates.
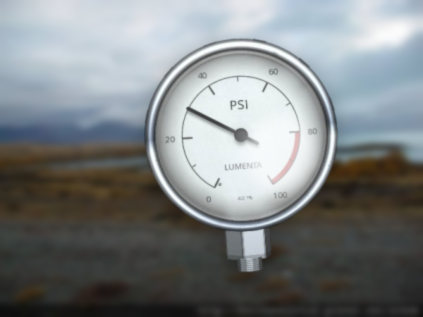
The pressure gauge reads 30 psi
